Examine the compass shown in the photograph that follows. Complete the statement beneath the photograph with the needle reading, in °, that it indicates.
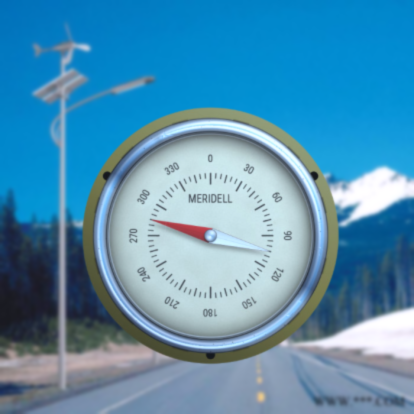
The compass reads 285 °
